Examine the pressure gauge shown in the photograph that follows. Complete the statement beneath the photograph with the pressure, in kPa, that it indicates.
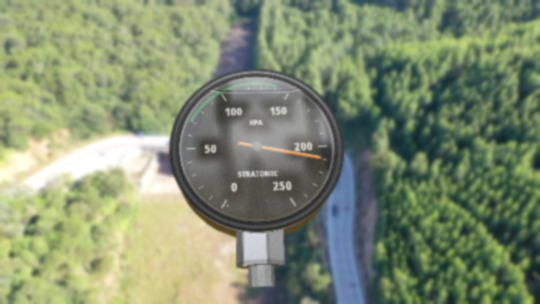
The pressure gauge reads 210 kPa
